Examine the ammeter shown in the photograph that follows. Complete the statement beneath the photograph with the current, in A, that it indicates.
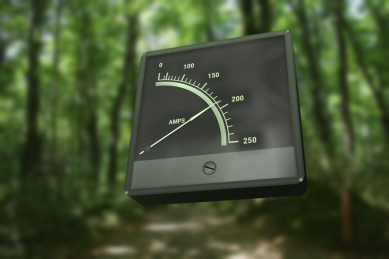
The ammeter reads 190 A
